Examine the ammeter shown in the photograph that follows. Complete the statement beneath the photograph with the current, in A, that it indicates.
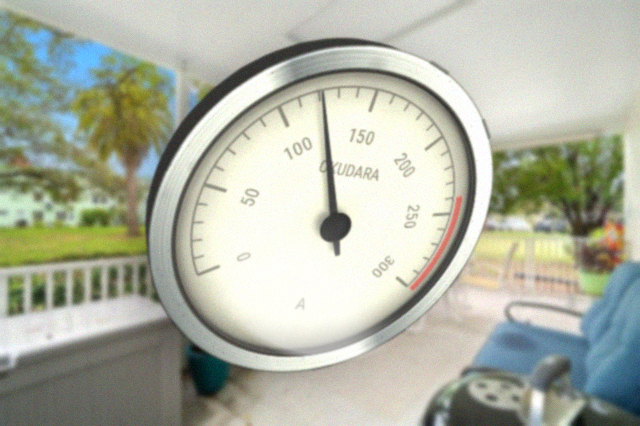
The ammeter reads 120 A
